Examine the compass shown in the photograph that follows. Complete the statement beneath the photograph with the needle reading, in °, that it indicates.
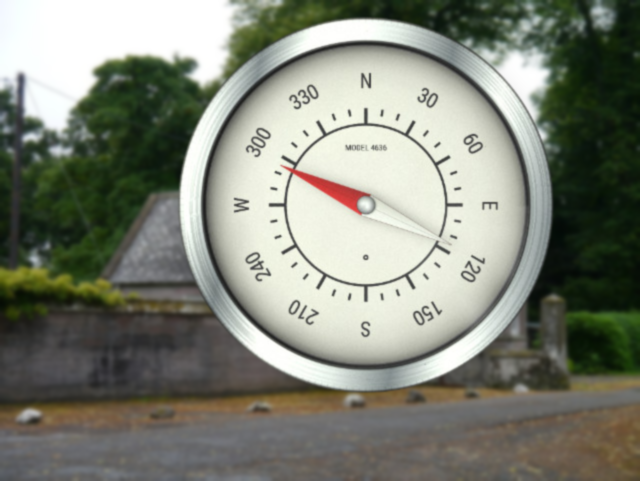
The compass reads 295 °
